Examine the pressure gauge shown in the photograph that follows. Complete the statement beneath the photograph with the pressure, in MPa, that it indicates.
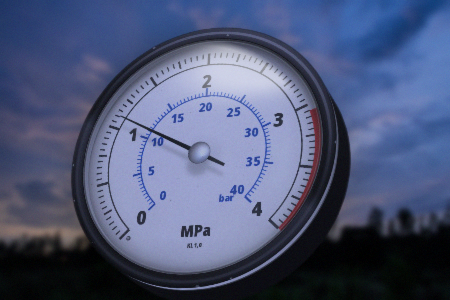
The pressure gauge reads 1.1 MPa
